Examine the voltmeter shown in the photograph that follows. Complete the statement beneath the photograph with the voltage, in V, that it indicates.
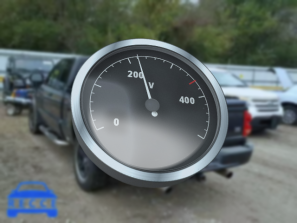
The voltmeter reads 220 V
